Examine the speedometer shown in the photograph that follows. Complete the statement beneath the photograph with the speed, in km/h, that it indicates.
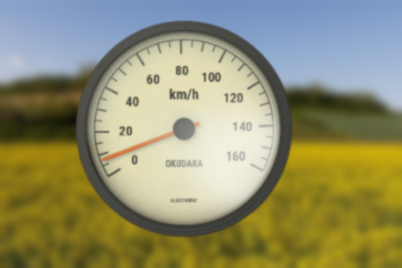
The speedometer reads 7.5 km/h
